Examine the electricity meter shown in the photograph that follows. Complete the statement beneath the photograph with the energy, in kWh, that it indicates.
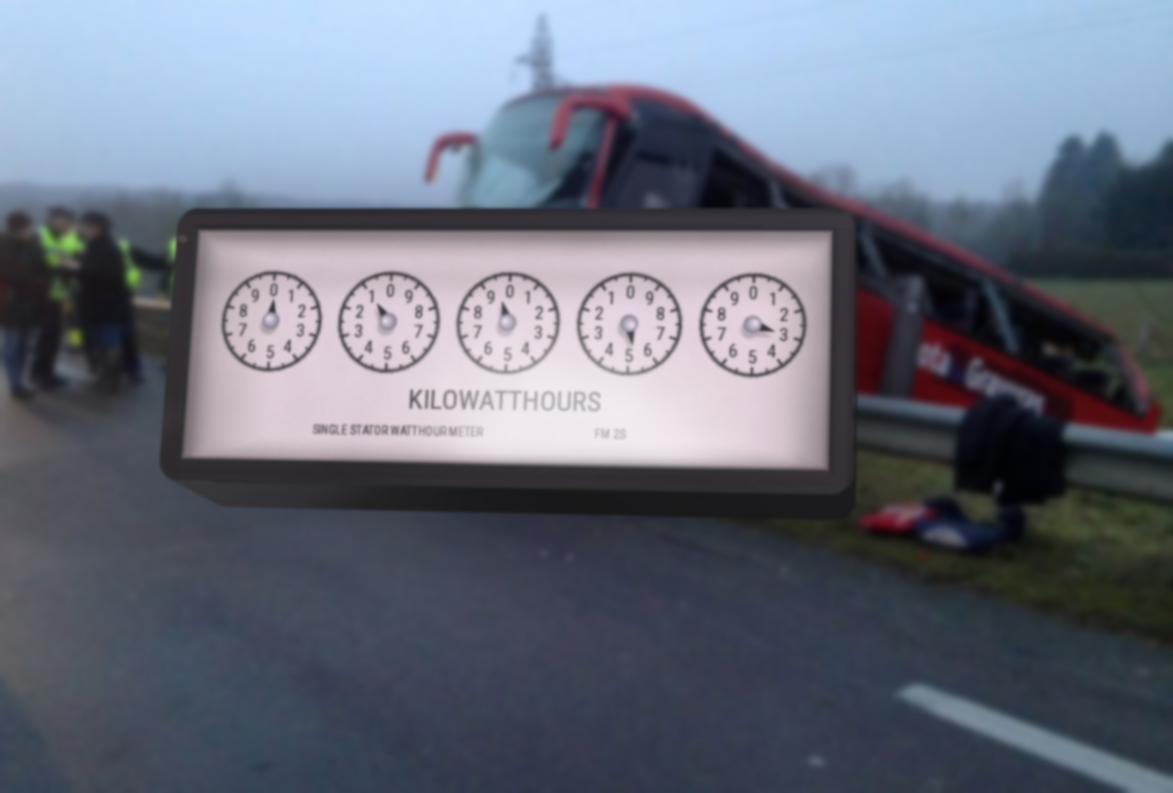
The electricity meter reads 953 kWh
